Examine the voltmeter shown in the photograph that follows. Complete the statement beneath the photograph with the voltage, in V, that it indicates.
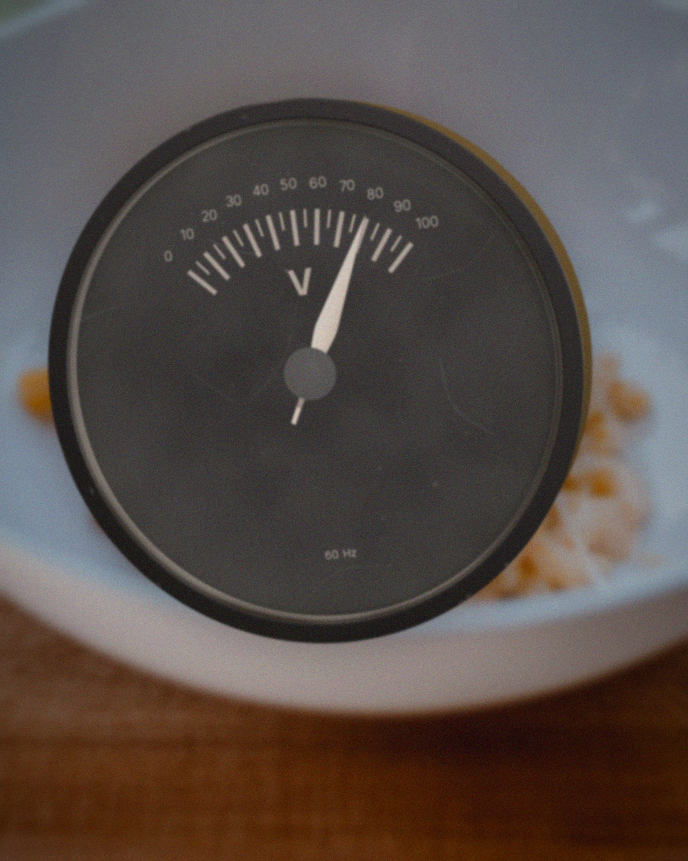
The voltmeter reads 80 V
